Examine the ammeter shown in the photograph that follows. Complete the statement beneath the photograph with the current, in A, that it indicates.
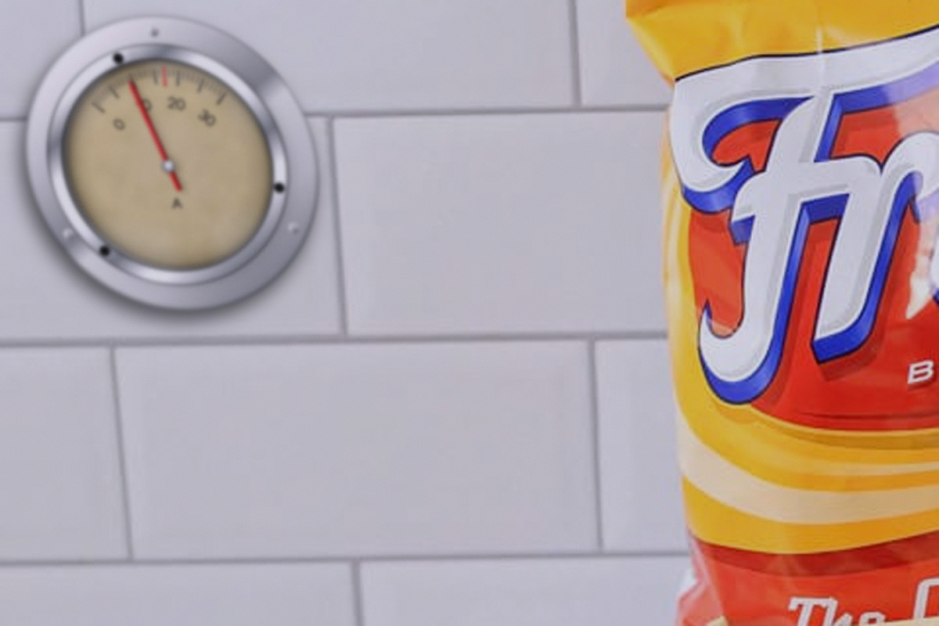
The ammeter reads 10 A
